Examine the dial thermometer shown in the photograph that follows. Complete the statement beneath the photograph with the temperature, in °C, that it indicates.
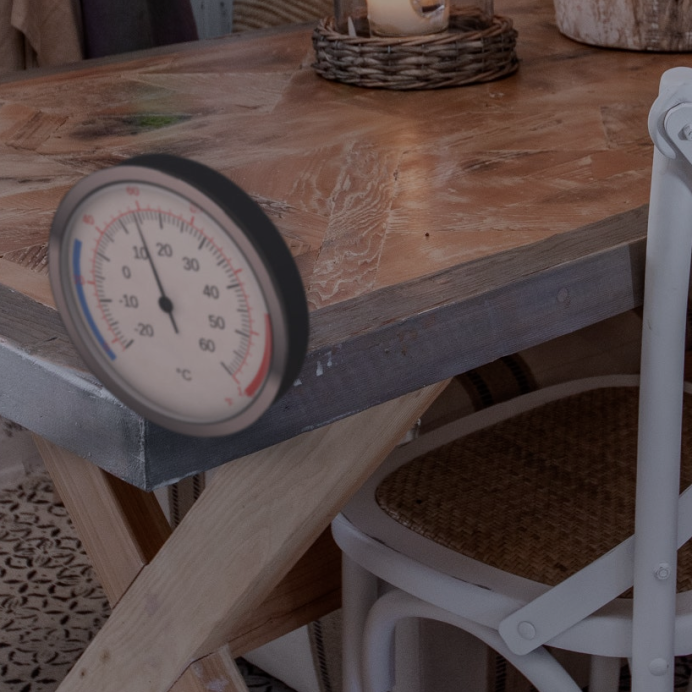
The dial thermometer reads 15 °C
